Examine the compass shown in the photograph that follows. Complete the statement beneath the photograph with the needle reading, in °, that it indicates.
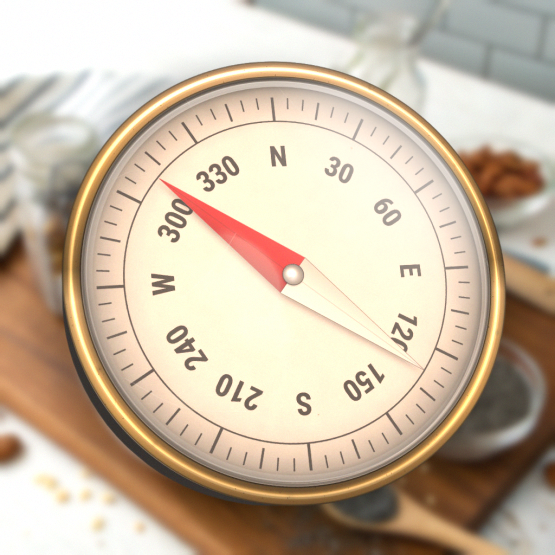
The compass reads 310 °
